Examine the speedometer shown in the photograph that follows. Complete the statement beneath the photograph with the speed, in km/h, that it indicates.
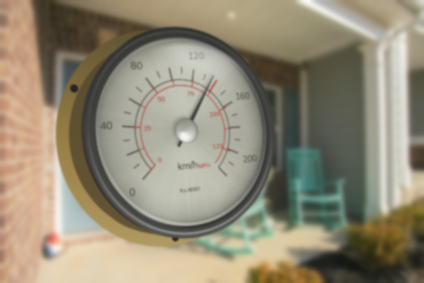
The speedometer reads 135 km/h
